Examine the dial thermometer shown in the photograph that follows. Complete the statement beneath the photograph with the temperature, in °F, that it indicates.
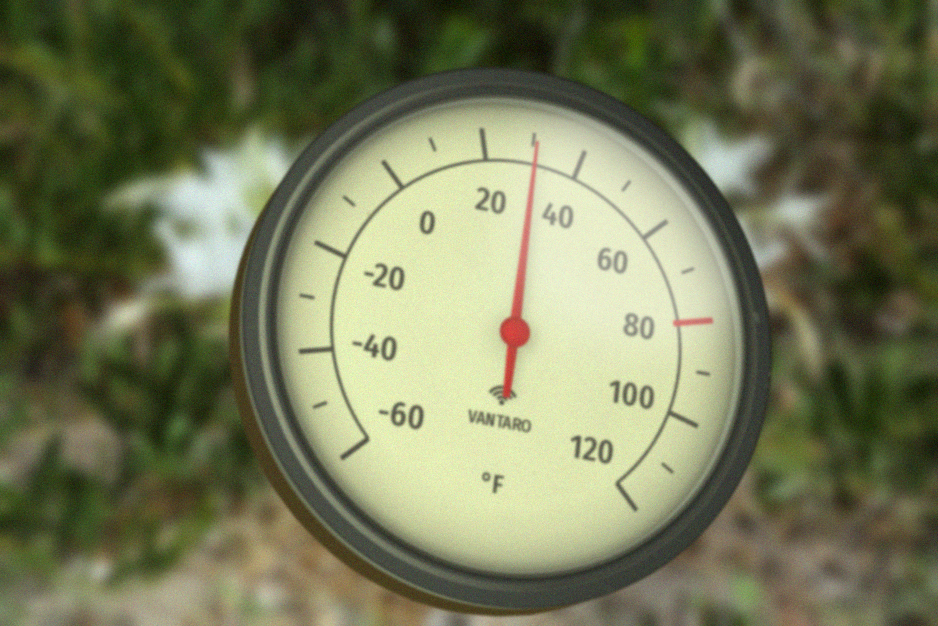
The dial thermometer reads 30 °F
